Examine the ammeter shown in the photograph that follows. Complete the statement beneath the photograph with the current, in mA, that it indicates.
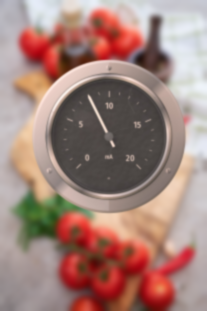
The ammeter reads 8 mA
